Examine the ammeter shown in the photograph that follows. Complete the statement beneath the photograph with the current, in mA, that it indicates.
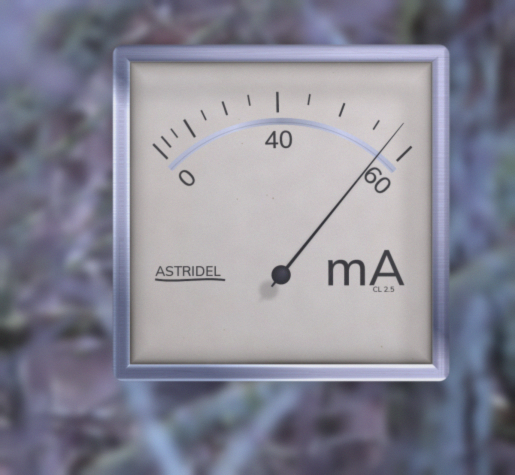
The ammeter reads 57.5 mA
